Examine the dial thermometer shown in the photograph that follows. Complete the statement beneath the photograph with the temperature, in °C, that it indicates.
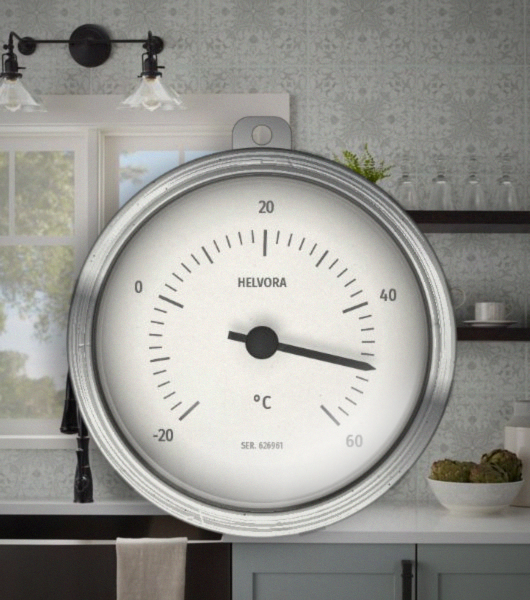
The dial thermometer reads 50 °C
